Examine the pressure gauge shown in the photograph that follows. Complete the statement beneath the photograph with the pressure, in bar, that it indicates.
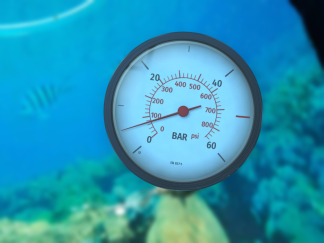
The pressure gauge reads 5 bar
